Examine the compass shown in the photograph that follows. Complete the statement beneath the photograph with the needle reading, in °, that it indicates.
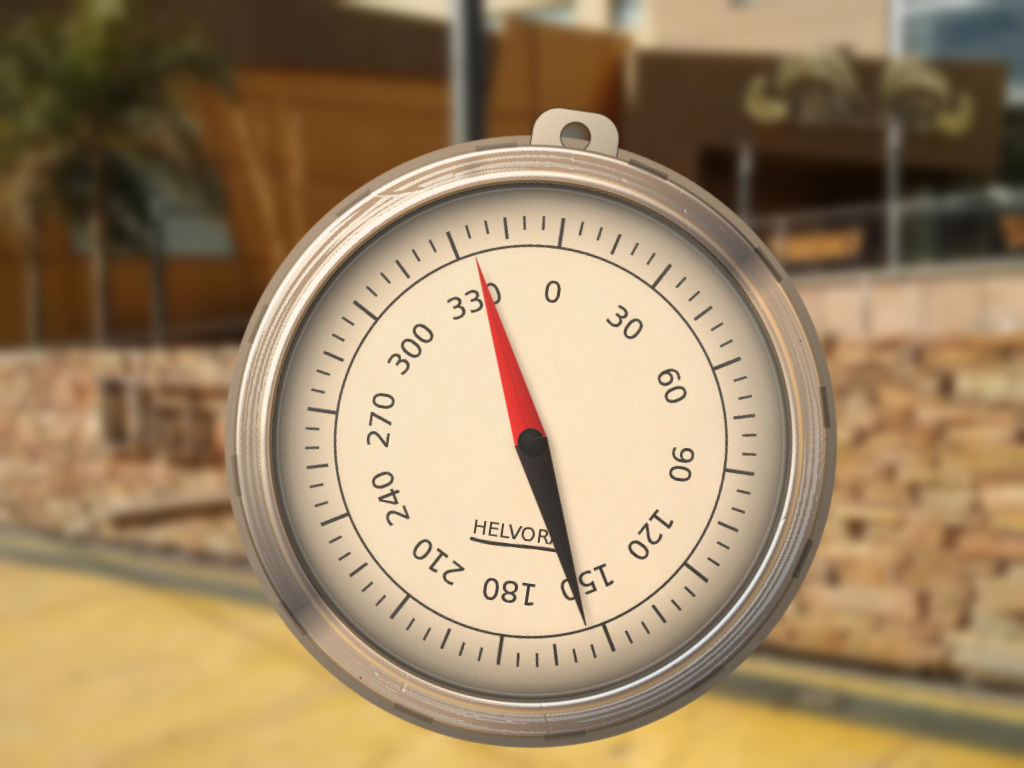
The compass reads 335 °
